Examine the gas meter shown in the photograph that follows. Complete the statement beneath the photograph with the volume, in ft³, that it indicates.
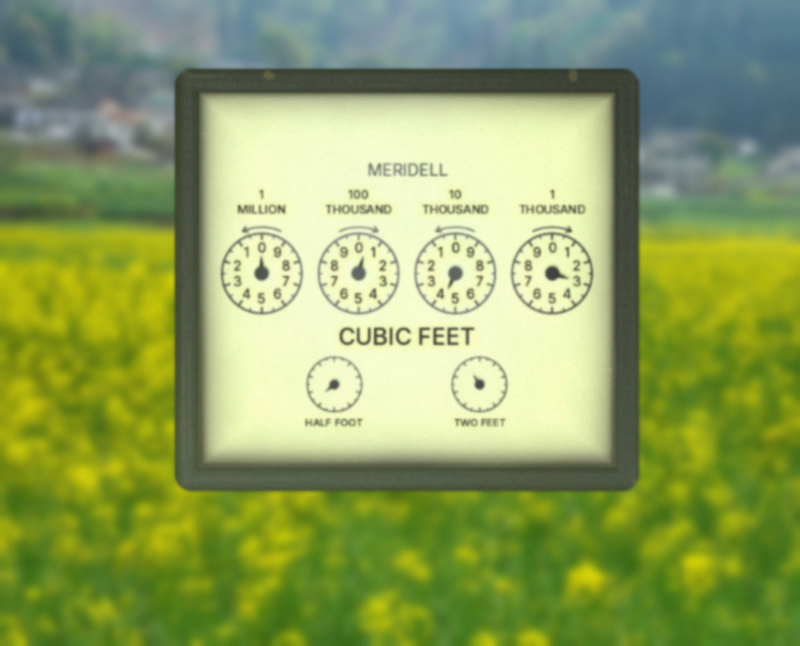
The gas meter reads 4300 ft³
